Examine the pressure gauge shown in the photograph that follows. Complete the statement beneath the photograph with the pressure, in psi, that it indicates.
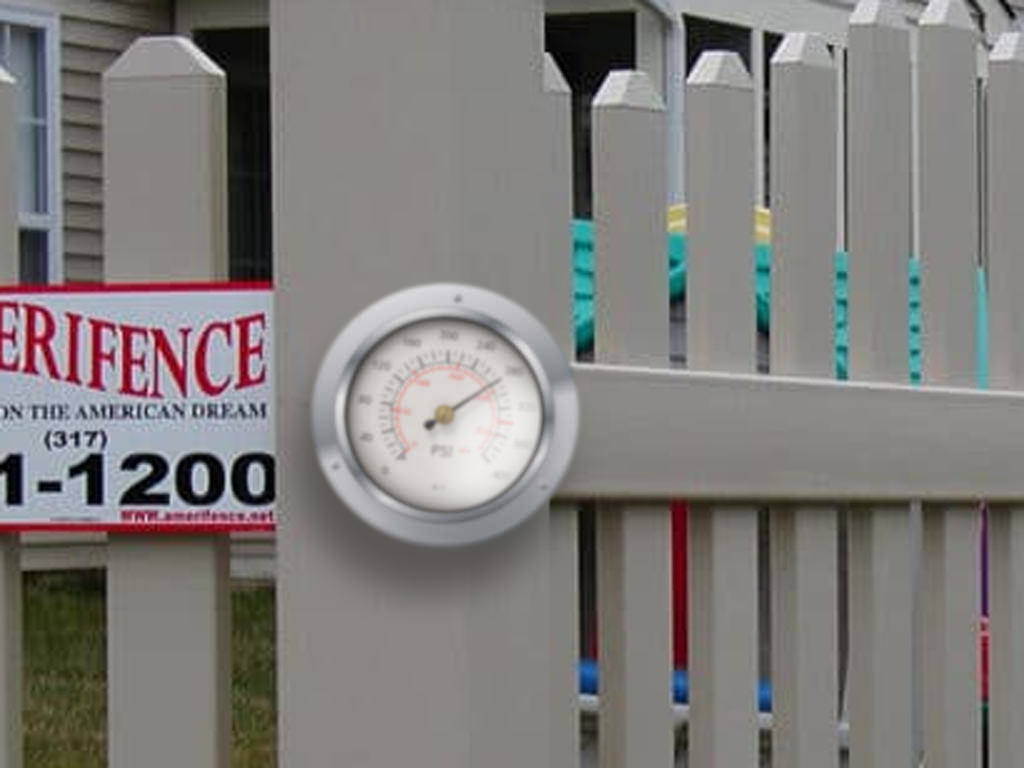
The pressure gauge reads 280 psi
